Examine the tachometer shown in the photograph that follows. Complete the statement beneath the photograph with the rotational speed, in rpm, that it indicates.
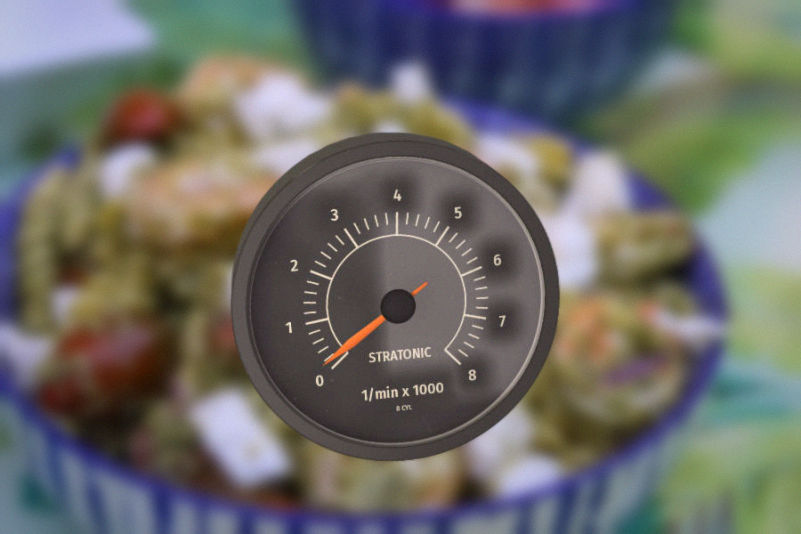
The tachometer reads 200 rpm
